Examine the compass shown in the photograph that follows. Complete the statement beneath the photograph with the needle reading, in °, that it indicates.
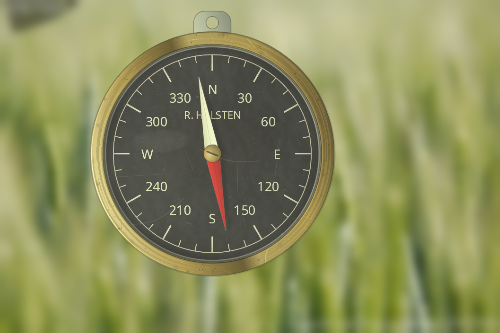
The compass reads 170 °
